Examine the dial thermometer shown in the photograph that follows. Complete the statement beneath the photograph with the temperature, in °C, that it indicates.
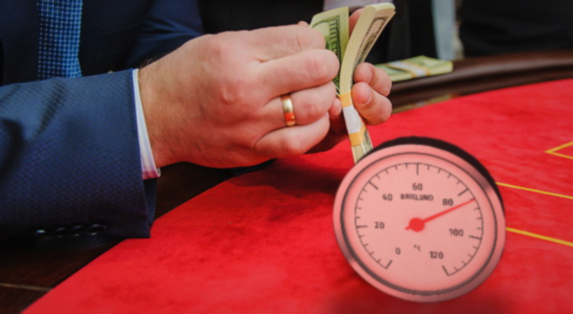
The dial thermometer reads 84 °C
